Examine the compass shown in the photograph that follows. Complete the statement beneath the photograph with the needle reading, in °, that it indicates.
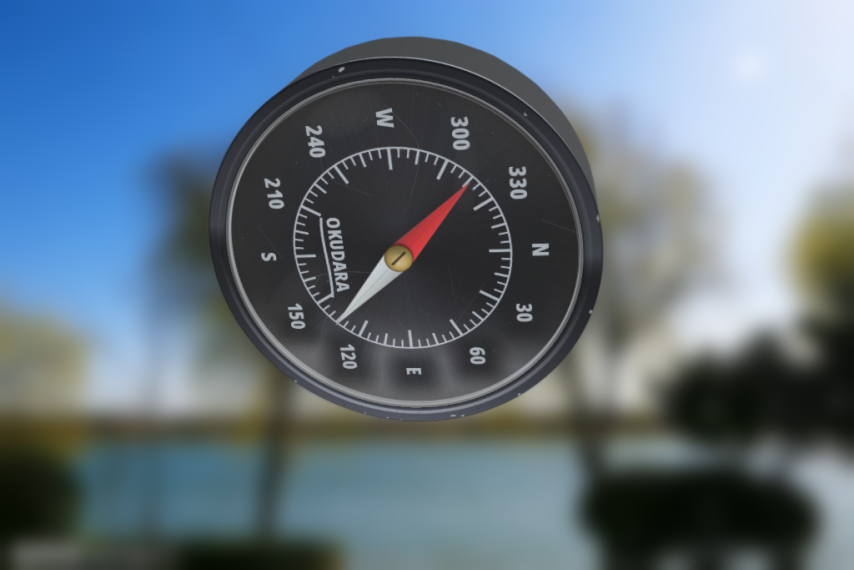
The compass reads 315 °
